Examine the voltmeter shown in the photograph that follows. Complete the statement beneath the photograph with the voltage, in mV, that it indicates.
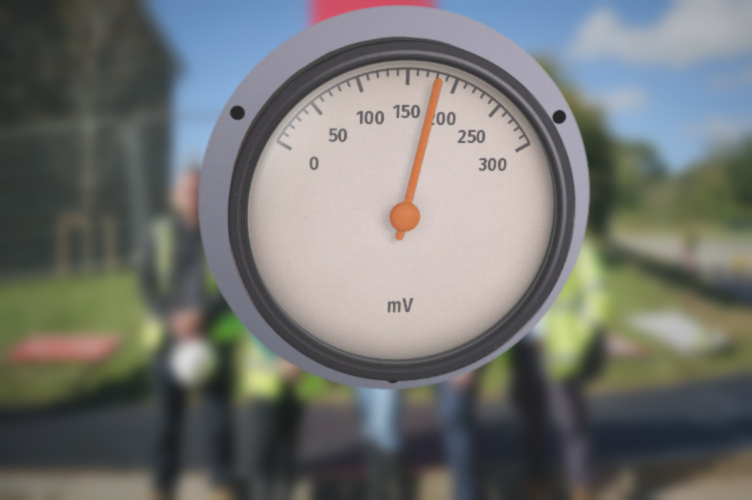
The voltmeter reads 180 mV
